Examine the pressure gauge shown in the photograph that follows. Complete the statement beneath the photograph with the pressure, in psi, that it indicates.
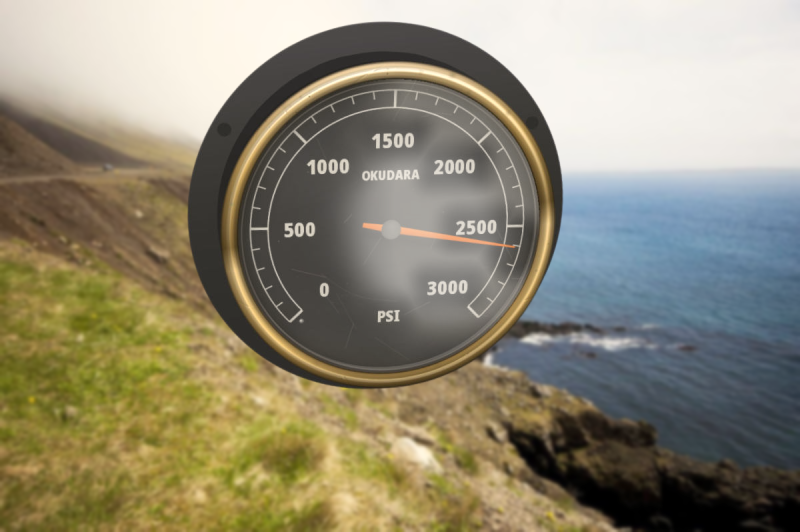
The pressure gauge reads 2600 psi
